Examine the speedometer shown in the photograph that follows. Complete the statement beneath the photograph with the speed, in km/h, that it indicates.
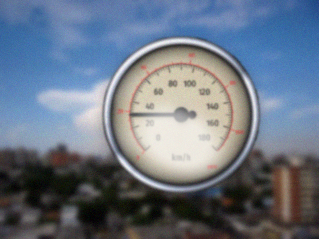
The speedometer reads 30 km/h
